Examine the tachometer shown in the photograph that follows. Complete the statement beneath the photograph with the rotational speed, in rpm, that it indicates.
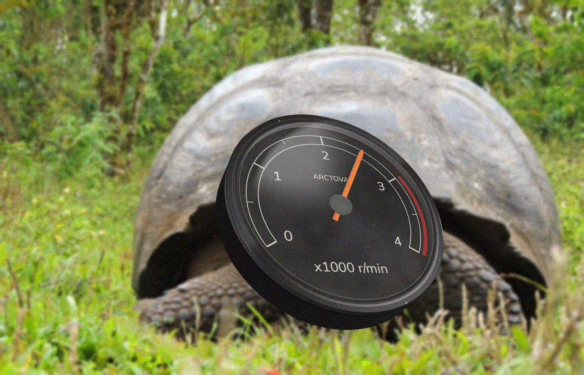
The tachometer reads 2500 rpm
